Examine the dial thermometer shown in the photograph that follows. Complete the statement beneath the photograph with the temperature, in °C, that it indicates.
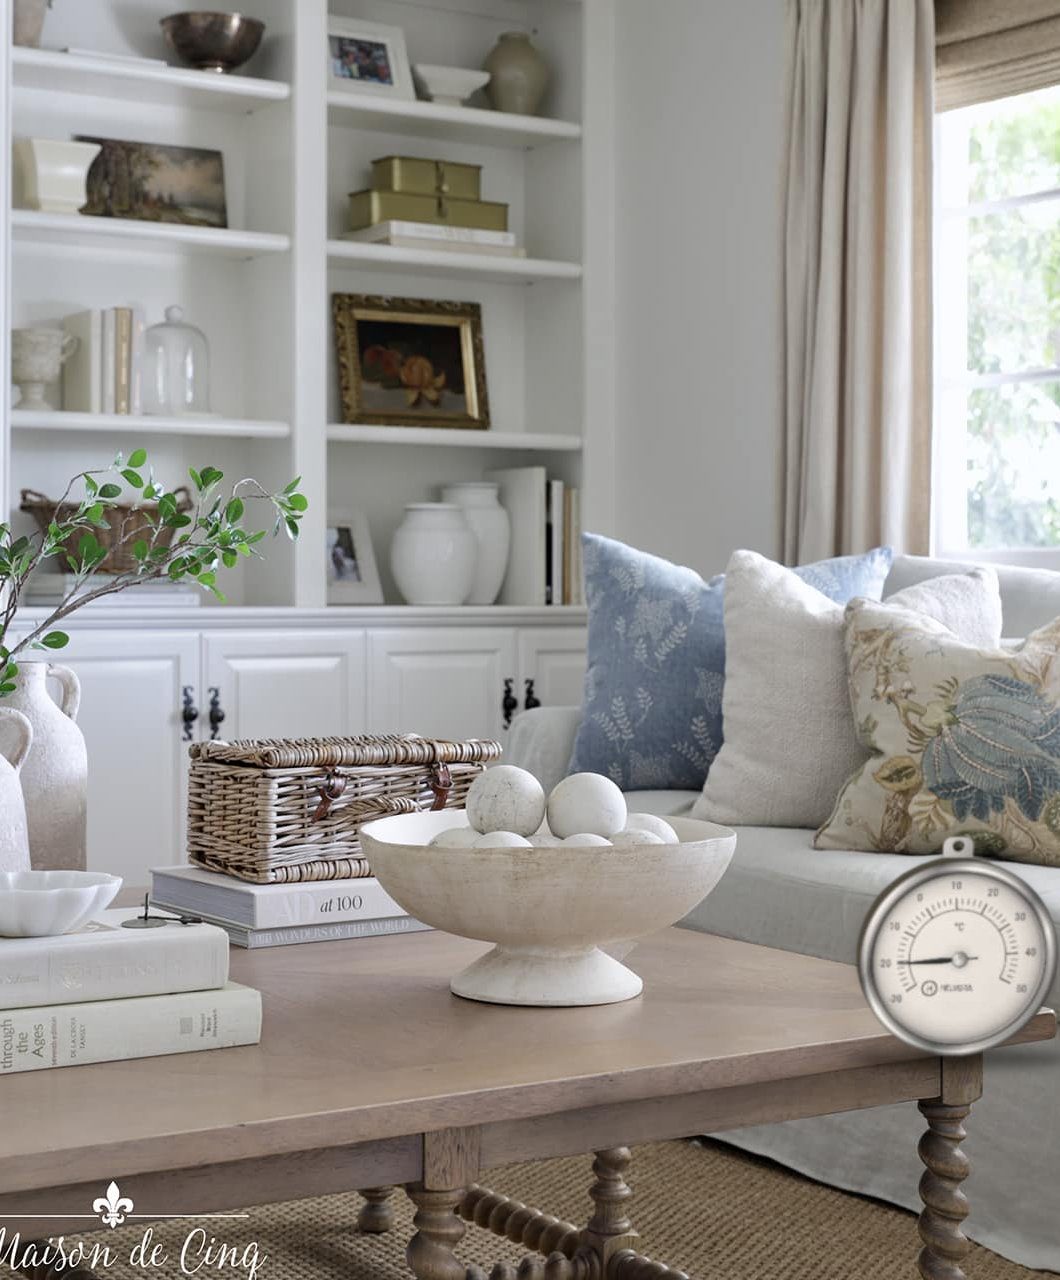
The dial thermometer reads -20 °C
